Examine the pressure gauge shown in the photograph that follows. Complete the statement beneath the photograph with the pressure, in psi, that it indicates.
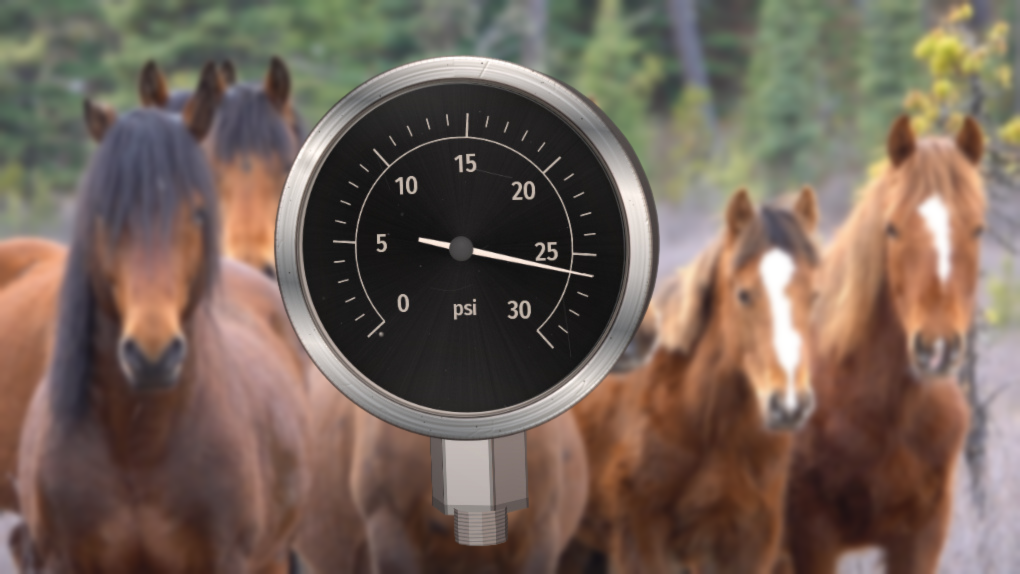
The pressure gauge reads 26 psi
